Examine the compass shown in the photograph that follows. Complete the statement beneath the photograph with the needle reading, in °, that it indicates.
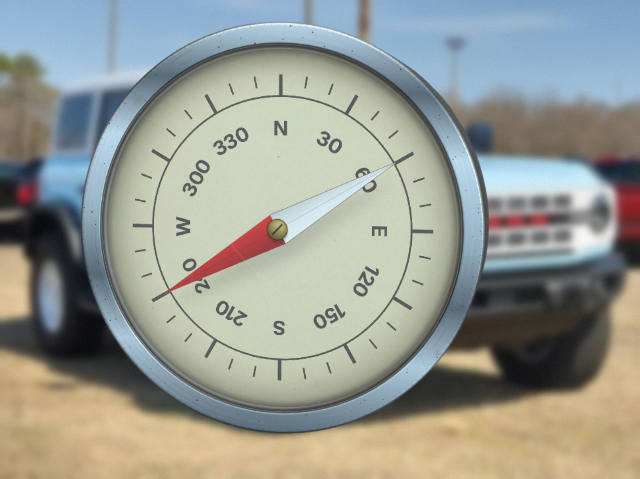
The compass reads 240 °
